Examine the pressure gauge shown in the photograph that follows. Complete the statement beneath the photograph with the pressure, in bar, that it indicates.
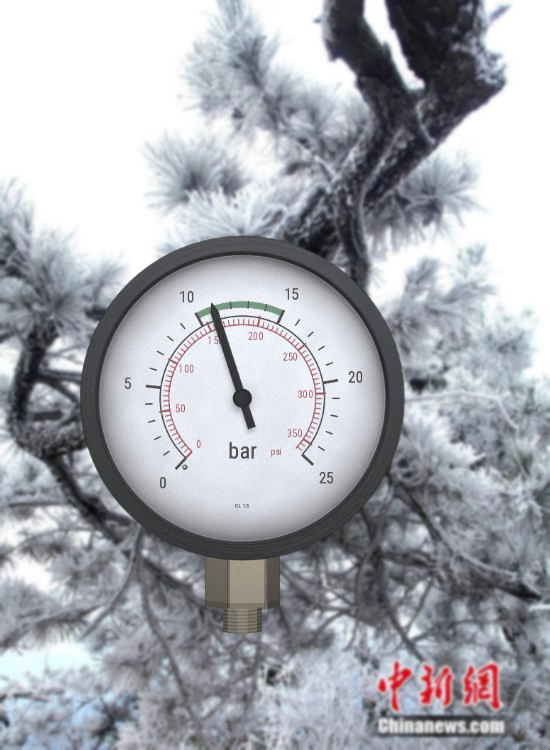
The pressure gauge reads 11 bar
